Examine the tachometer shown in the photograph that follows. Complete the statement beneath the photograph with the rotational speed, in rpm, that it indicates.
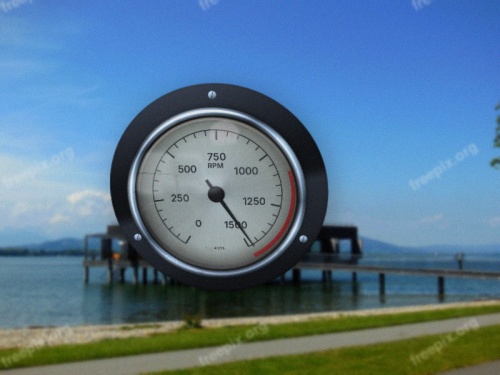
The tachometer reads 1475 rpm
